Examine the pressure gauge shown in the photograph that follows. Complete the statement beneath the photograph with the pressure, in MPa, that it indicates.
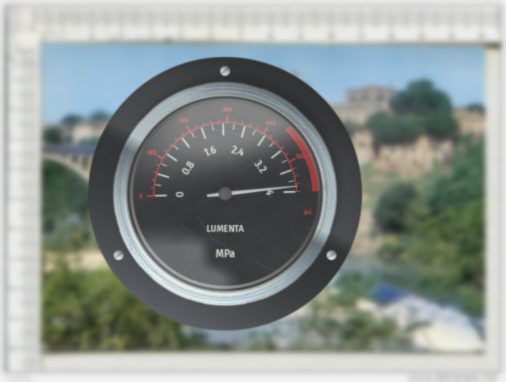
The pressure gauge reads 3.9 MPa
